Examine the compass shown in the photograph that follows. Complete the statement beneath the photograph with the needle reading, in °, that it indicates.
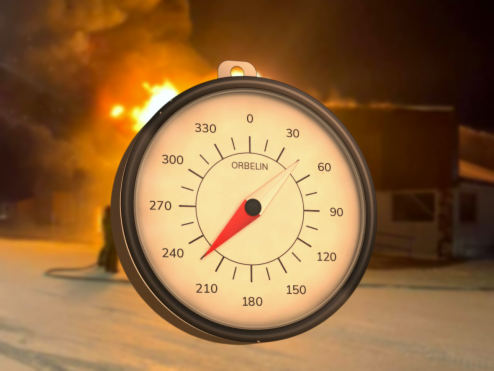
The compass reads 225 °
